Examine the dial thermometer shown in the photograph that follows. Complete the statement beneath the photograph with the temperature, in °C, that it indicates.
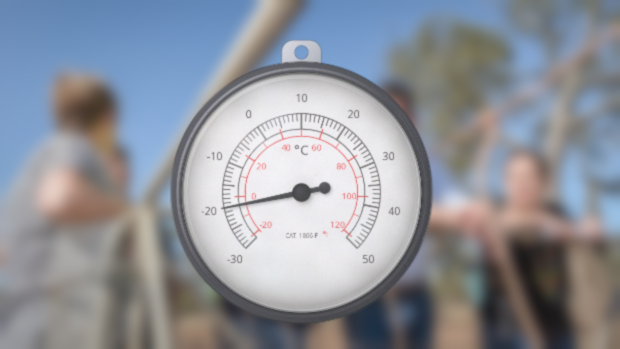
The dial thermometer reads -20 °C
